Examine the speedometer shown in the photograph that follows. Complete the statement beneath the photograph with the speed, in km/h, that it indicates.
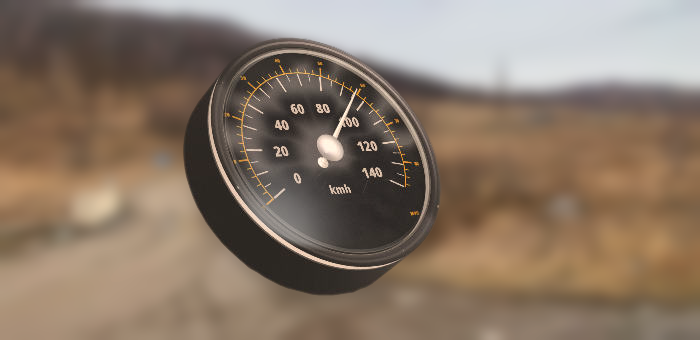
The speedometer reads 95 km/h
